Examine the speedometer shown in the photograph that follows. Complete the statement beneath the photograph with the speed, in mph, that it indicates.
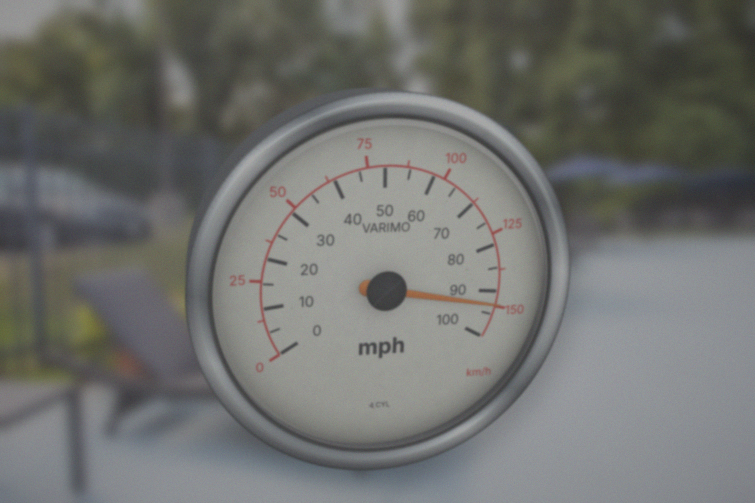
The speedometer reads 92.5 mph
